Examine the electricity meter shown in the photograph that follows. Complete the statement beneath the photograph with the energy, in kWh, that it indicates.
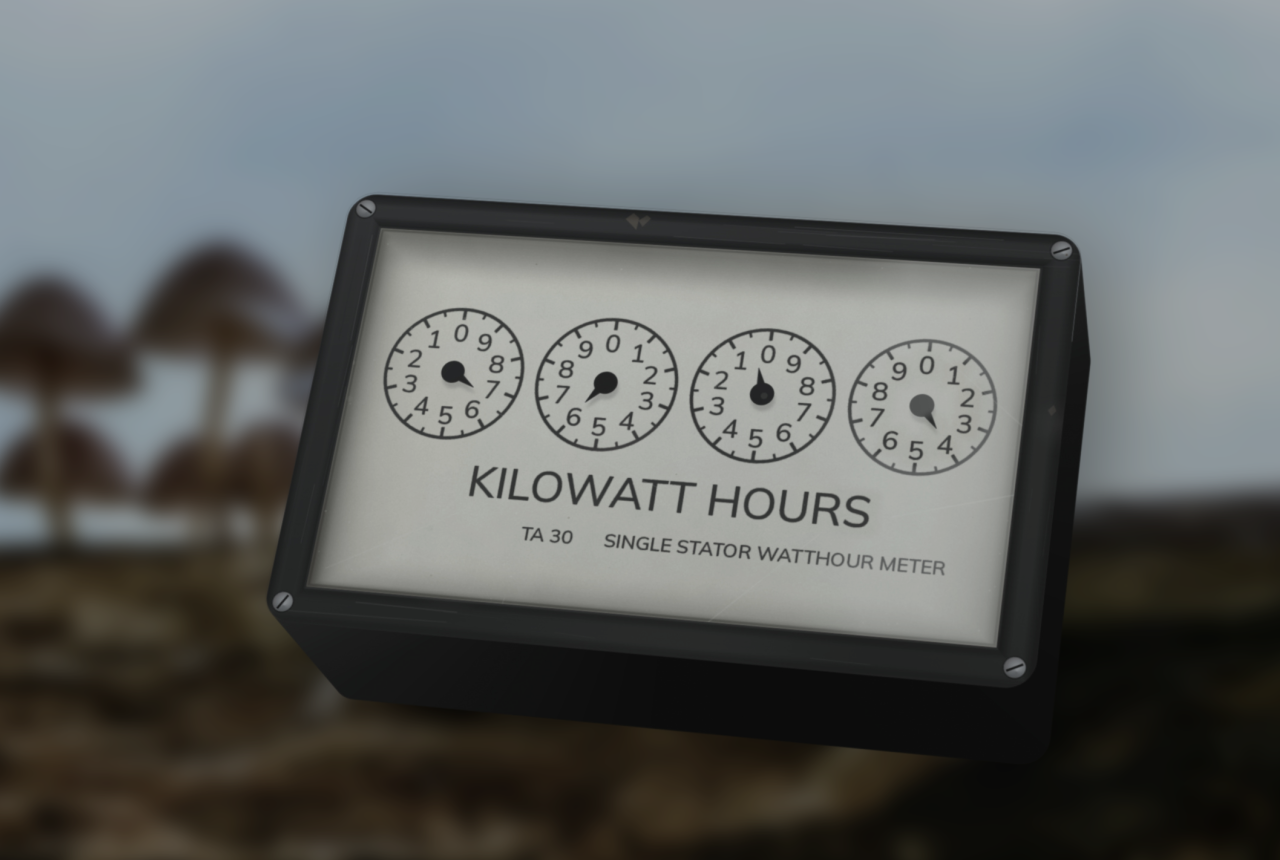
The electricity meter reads 6604 kWh
